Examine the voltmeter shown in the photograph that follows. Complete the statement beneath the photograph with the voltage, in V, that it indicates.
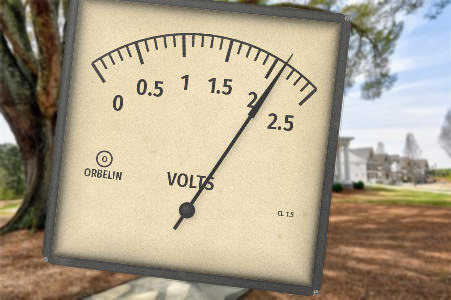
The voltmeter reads 2.1 V
